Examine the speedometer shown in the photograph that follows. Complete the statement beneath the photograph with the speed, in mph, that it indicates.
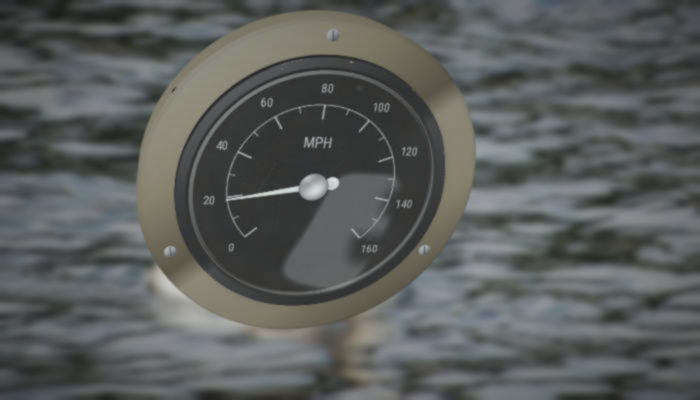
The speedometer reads 20 mph
